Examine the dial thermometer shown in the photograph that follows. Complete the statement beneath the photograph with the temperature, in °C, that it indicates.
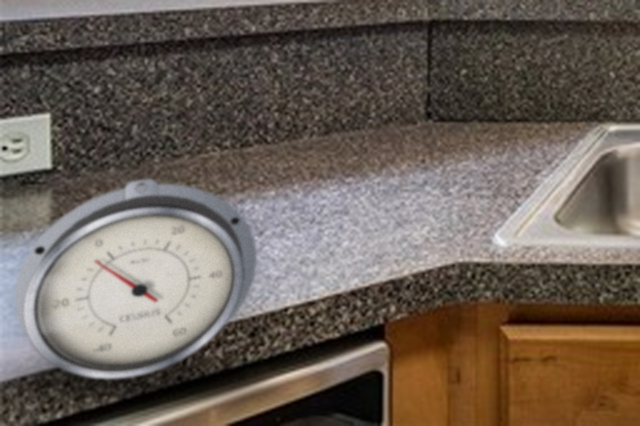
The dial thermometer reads -4 °C
